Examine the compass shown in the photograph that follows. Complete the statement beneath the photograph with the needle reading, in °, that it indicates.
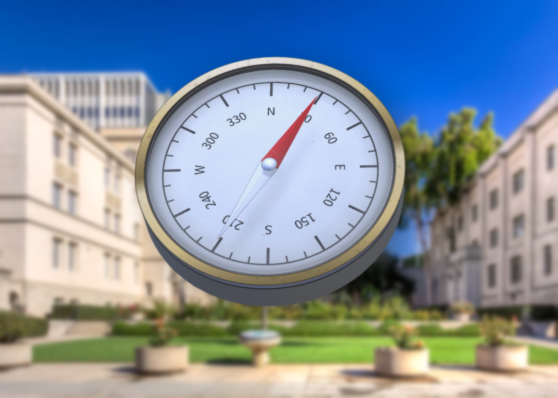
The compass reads 30 °
